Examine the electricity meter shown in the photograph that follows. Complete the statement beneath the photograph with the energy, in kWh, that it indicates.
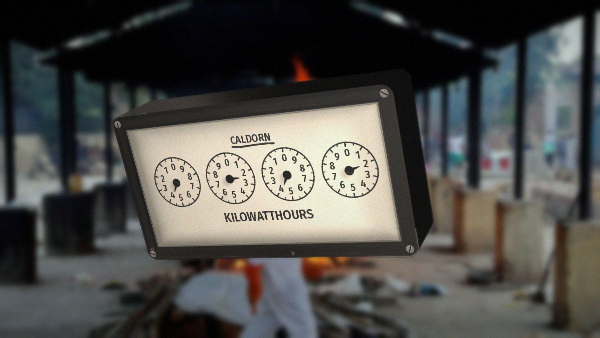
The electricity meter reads 4242 kWh
